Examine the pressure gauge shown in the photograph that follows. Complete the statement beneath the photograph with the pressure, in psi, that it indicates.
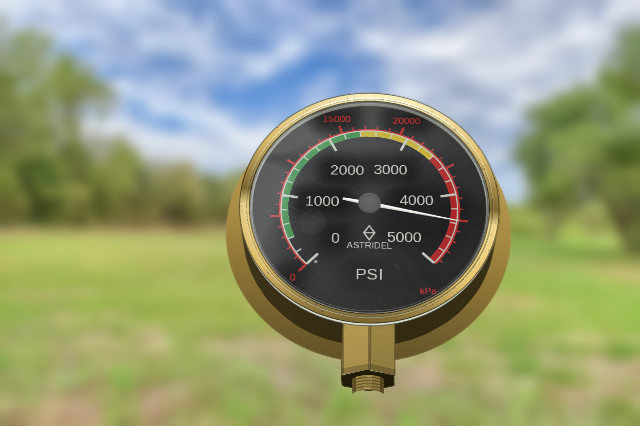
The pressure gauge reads 4400 psi
